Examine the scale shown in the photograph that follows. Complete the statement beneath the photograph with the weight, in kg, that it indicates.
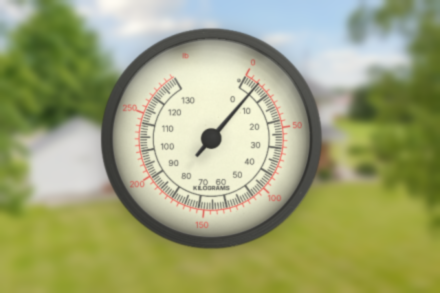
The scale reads 5 kg
